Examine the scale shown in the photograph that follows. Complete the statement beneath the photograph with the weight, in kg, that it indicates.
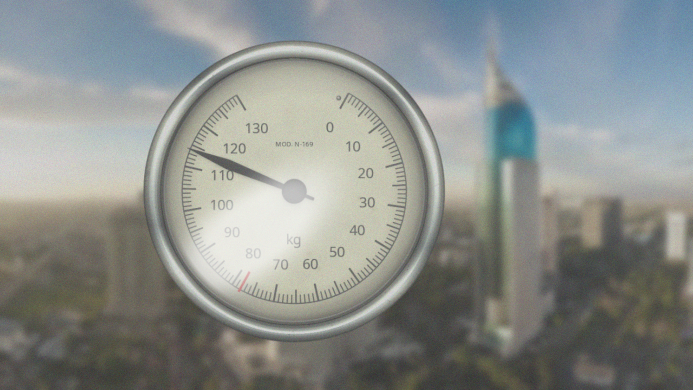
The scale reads 114 kg
